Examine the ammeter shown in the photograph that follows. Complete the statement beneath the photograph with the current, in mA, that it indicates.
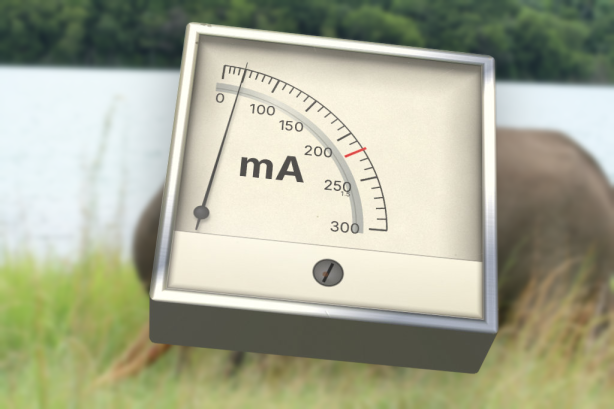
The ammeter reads 50 mA
